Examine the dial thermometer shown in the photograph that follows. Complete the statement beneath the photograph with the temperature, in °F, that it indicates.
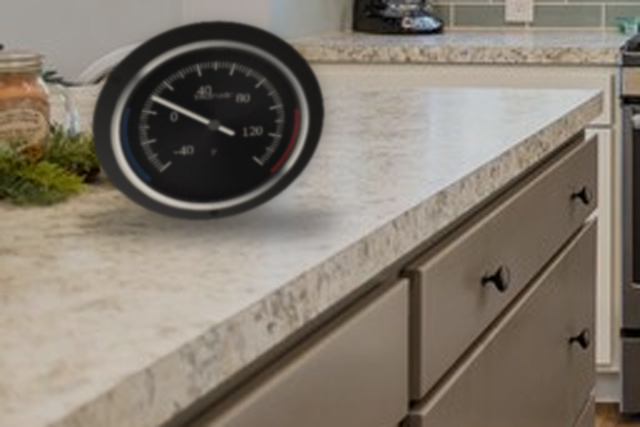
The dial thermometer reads 10 °F
